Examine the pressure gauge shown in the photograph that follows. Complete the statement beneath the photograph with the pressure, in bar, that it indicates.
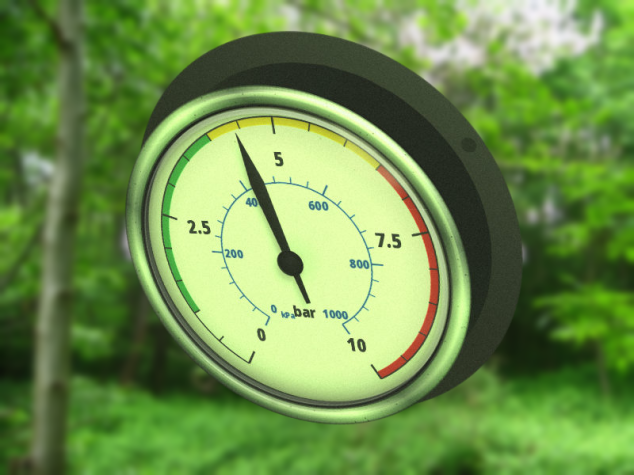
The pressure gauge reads 4.5 bar
